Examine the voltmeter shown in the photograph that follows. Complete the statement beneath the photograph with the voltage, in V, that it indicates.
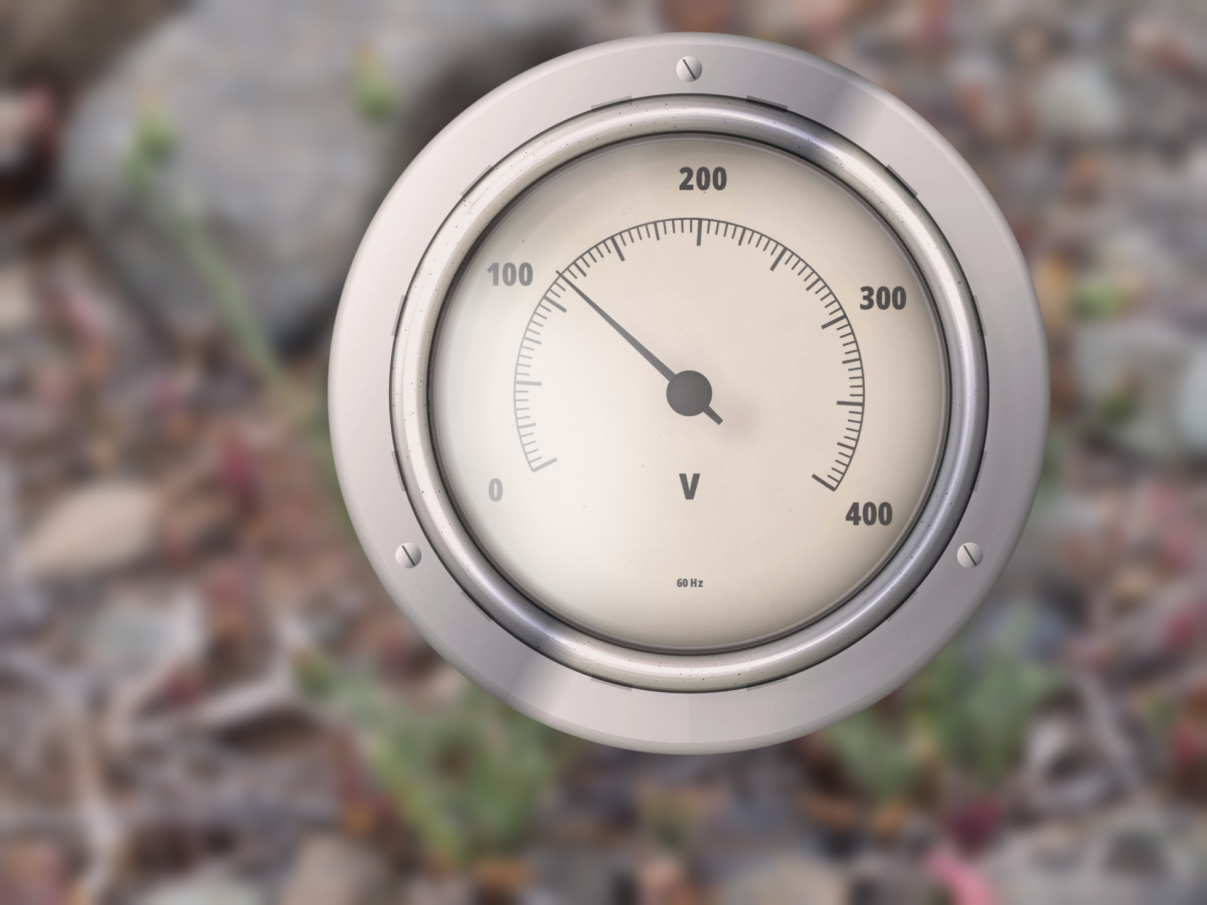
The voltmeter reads 115 V
